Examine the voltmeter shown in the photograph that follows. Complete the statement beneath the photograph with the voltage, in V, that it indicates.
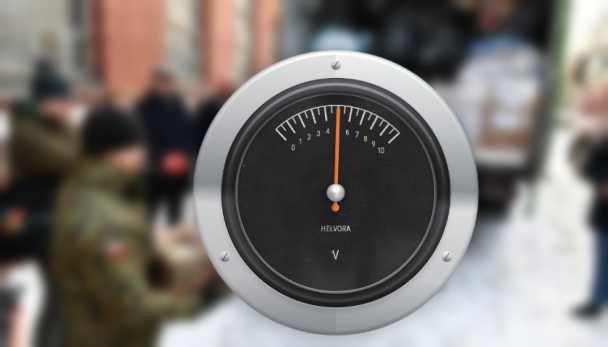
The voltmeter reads 5 V
